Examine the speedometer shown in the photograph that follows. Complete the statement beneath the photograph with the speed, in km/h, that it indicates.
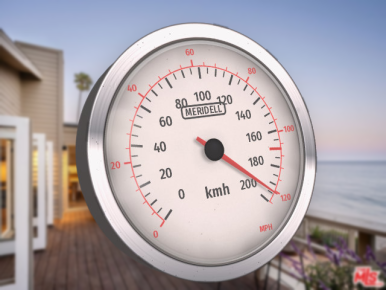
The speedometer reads 195 km/h
